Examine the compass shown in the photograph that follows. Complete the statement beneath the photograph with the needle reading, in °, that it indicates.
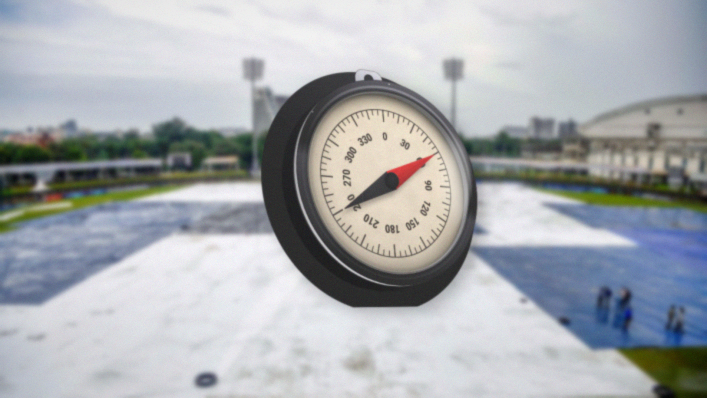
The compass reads 60 °
